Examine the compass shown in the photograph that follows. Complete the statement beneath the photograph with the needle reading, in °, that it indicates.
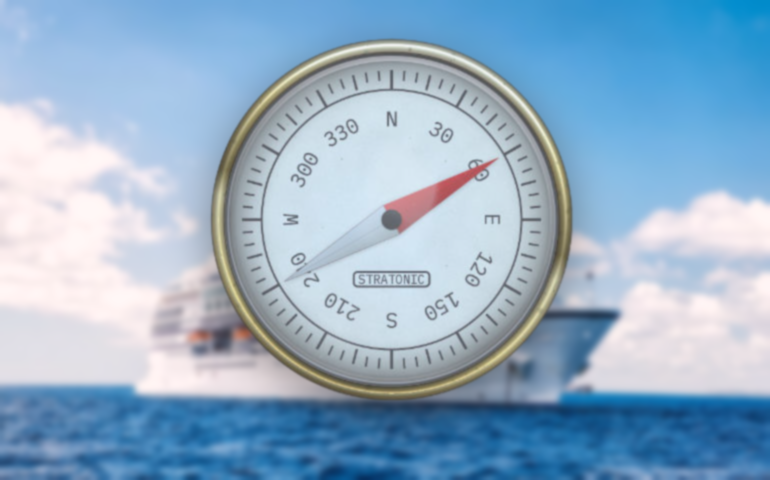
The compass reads 60 °
